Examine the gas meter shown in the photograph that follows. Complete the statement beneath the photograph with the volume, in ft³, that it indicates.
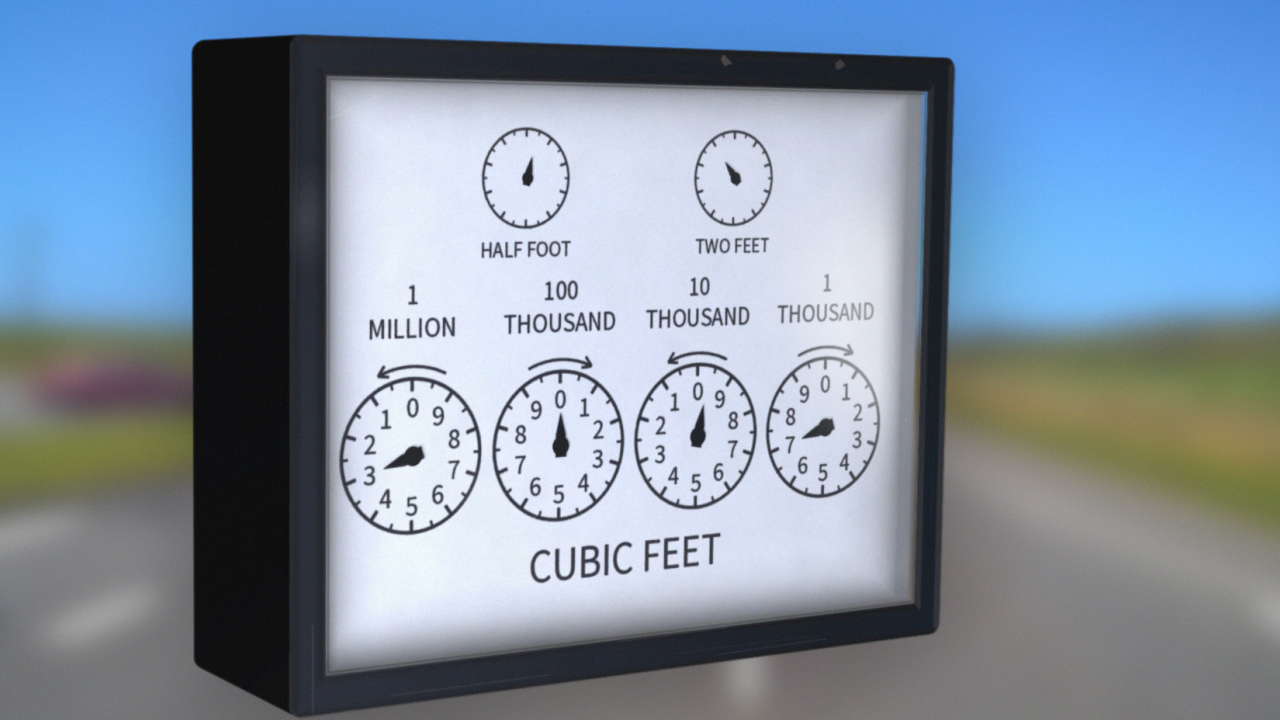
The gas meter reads 299700 ft³
